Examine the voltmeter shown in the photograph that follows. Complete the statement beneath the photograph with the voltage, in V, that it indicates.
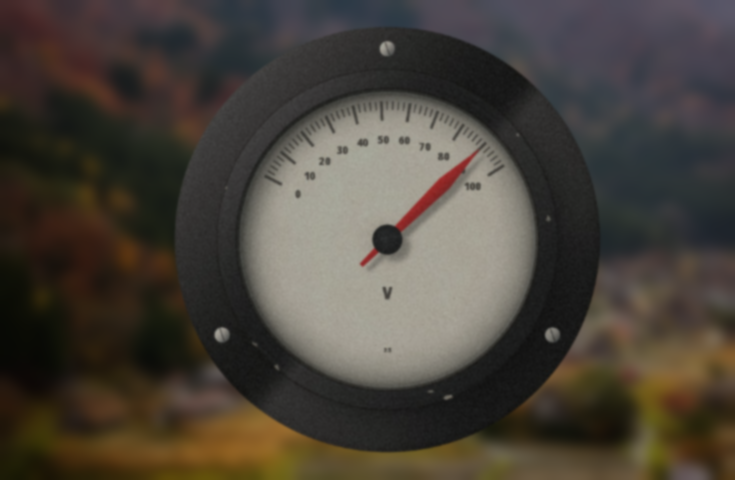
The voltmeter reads 90 V
